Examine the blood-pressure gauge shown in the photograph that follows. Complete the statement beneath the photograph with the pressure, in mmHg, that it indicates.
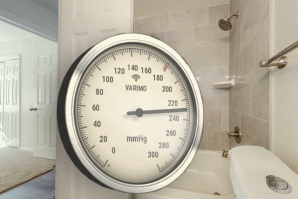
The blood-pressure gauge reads 230 mmHg
